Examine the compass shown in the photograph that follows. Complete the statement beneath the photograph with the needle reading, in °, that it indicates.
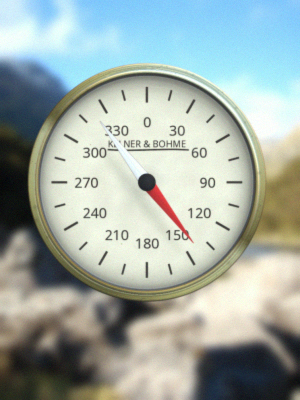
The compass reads 142.5 °
